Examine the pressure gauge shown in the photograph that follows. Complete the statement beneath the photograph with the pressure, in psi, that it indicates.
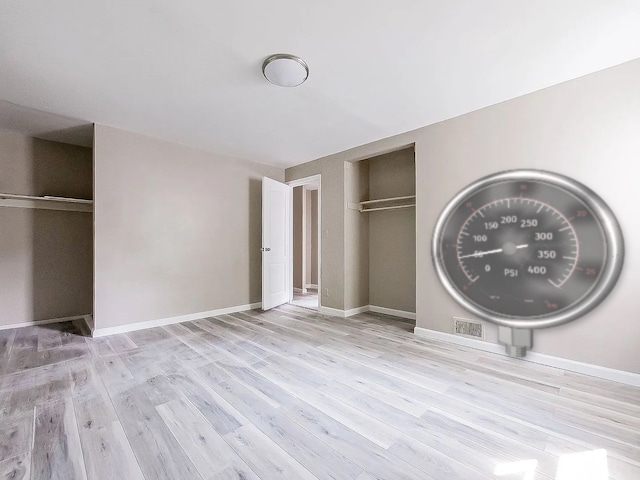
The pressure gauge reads 50 psi
